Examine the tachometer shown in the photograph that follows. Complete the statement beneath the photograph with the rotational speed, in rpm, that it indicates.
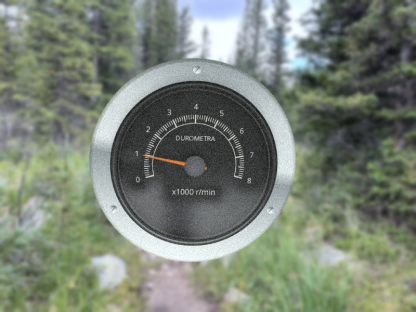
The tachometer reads 1000 rpm
